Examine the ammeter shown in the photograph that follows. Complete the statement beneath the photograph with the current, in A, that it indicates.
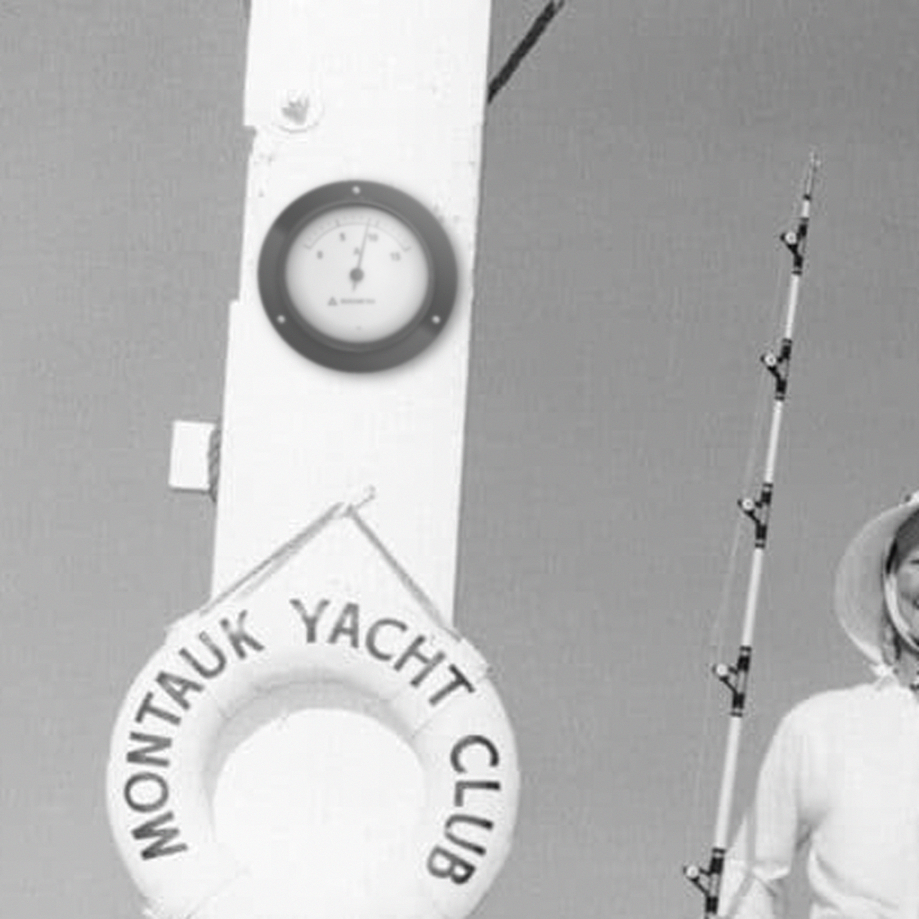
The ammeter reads 9 A
